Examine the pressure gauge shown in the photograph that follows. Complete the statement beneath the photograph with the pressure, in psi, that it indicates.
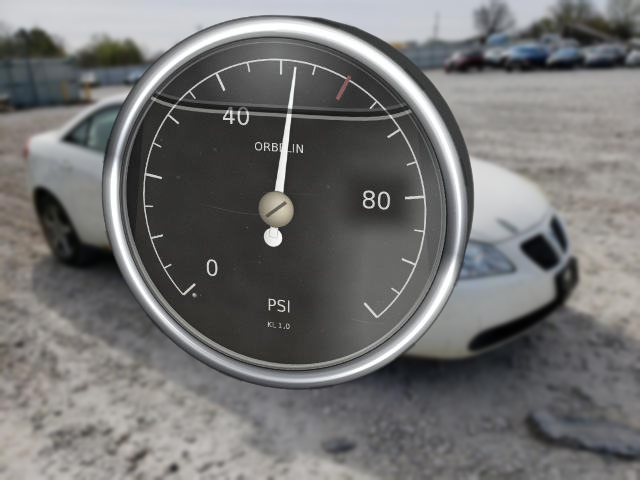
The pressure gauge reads 52.5 psi
